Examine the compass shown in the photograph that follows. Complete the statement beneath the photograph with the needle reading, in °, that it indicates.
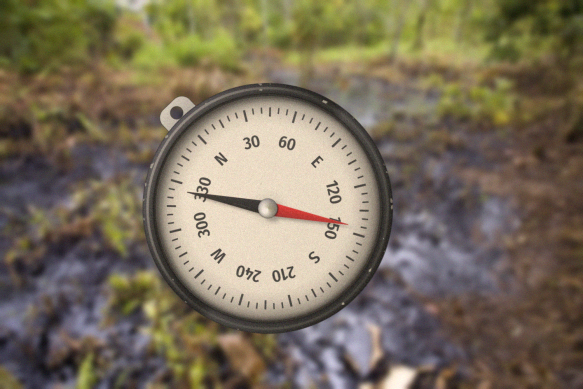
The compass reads 145 °
